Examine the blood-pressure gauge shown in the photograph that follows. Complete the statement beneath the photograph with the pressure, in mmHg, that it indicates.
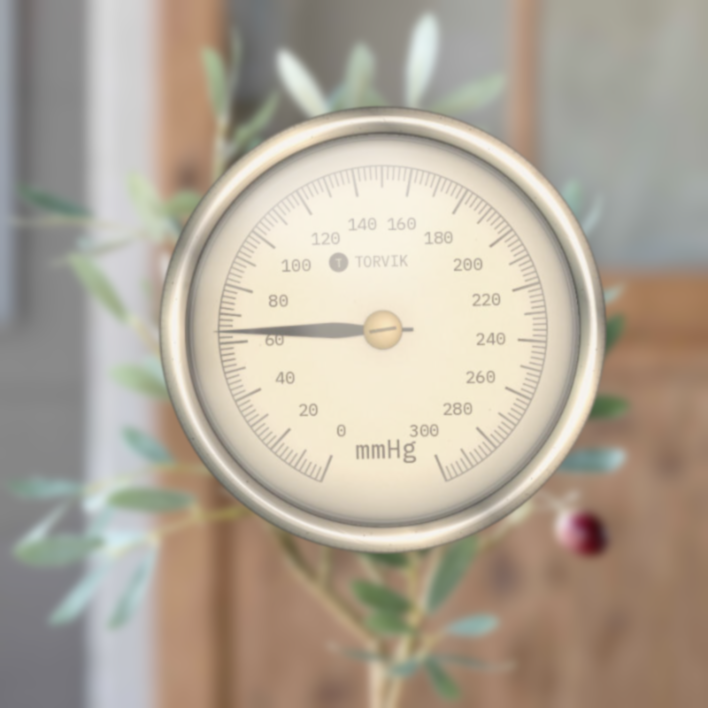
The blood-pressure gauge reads 64 mmHg
